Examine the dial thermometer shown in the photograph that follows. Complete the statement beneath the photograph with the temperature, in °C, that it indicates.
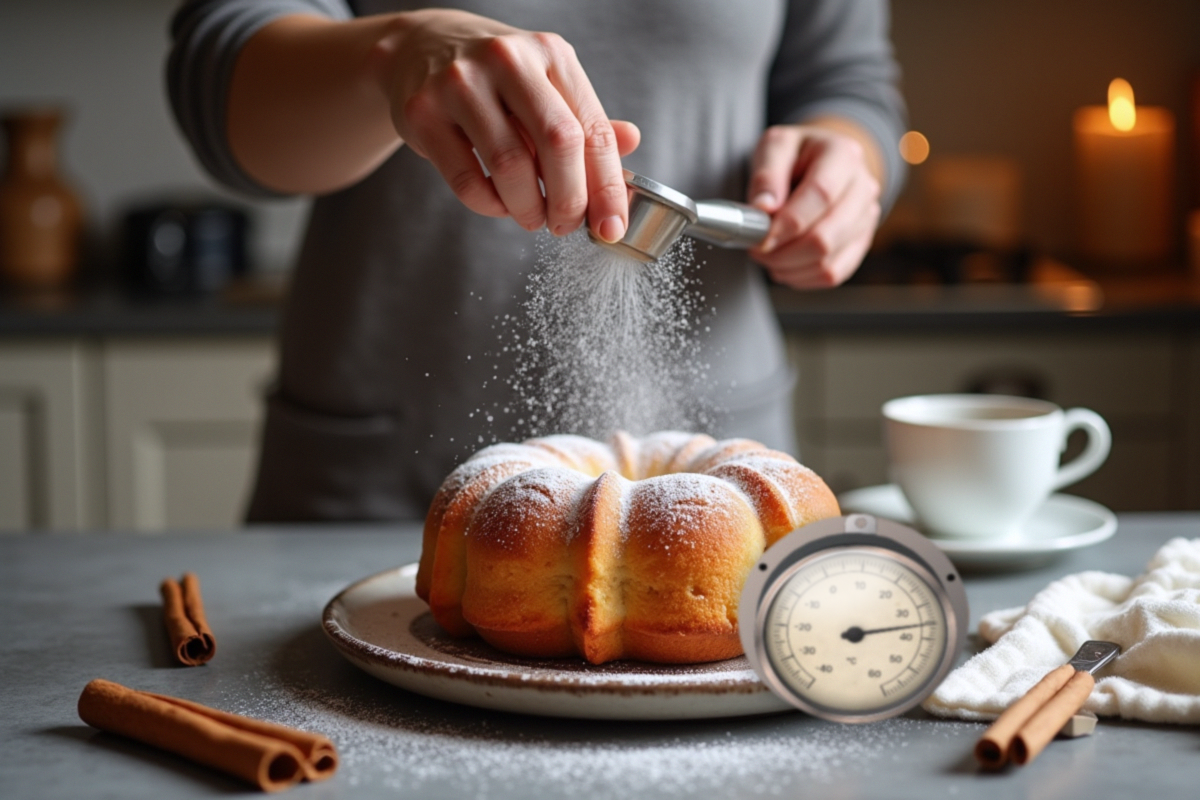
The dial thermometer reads 35 °C
